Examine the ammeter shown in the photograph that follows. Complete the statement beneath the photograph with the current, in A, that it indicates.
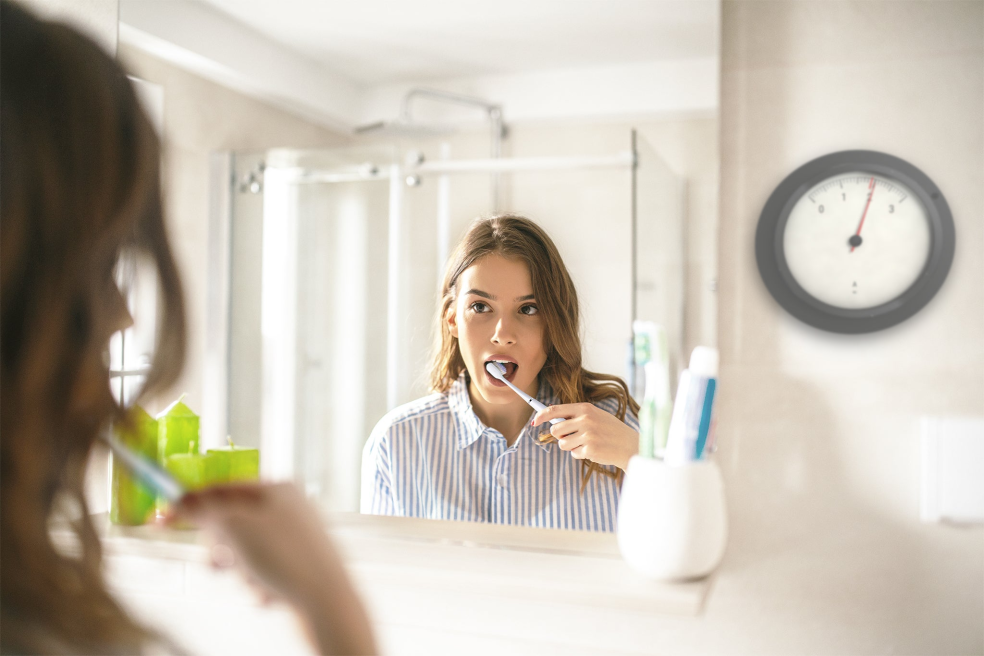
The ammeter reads 2 A
